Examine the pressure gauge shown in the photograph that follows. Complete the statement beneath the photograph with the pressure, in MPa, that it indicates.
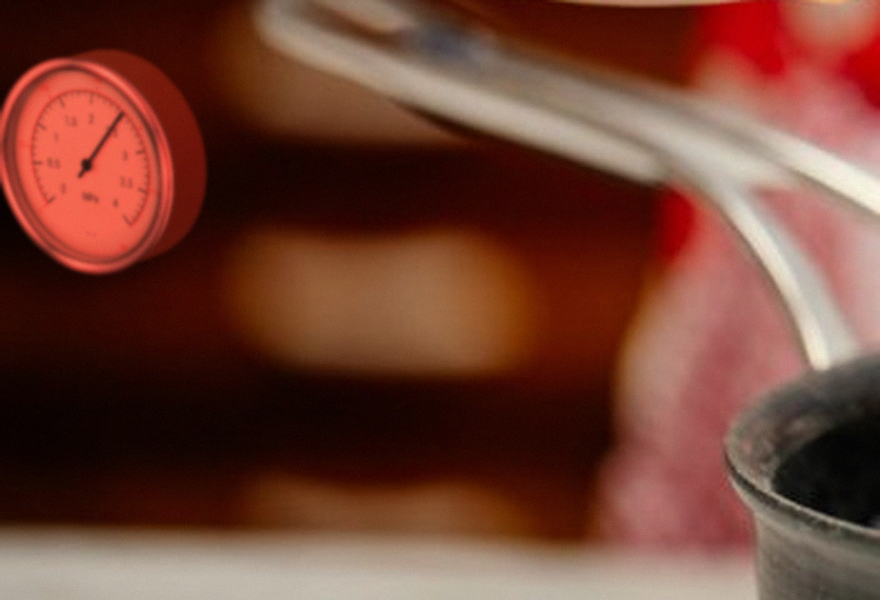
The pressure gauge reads 2.5 MPa
